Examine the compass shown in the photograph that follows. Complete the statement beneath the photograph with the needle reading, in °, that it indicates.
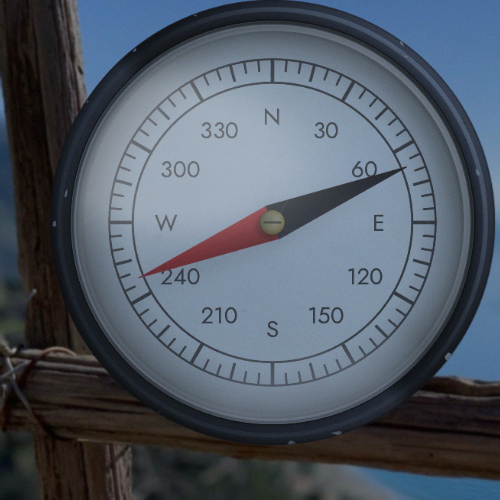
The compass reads 247.5 °
